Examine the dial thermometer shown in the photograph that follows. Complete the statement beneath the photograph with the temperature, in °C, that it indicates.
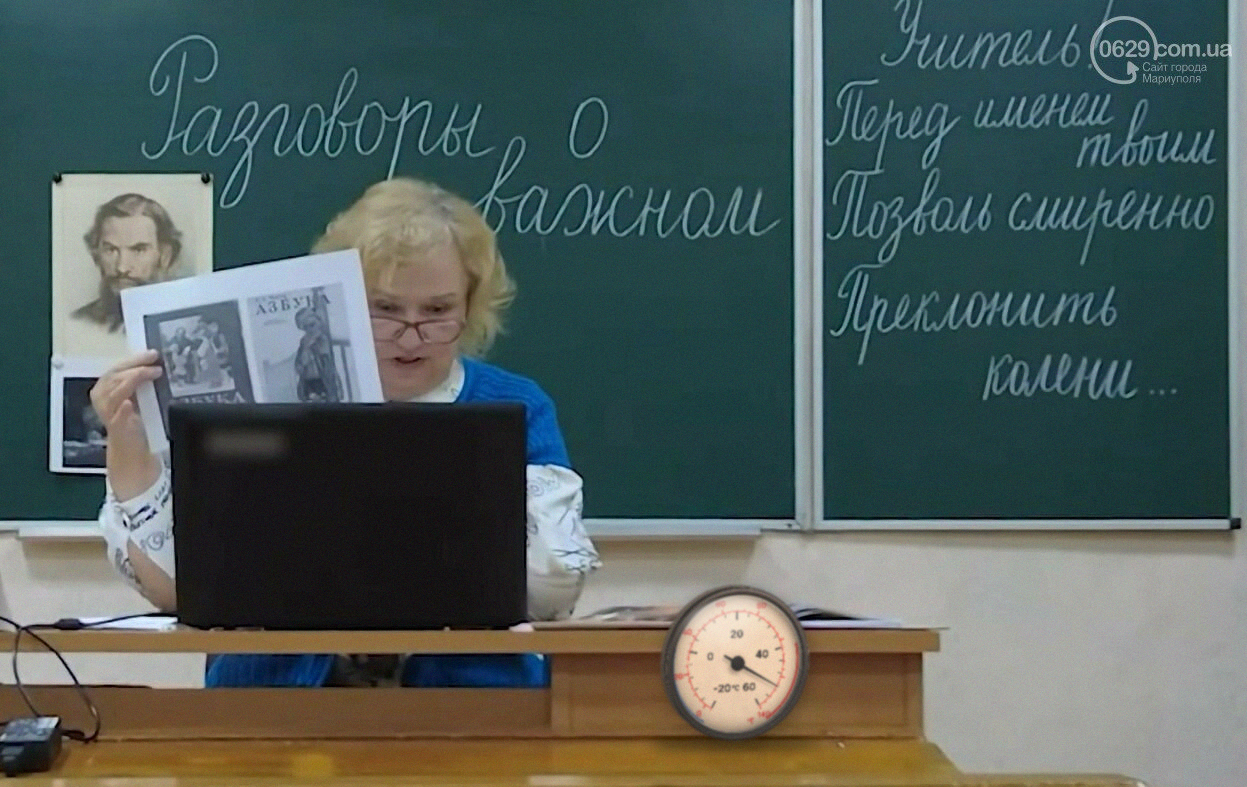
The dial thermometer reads 52 °C
